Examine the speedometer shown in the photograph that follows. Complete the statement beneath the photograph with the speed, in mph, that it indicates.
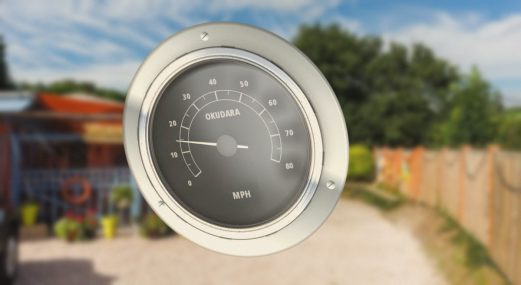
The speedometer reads 15 mph
